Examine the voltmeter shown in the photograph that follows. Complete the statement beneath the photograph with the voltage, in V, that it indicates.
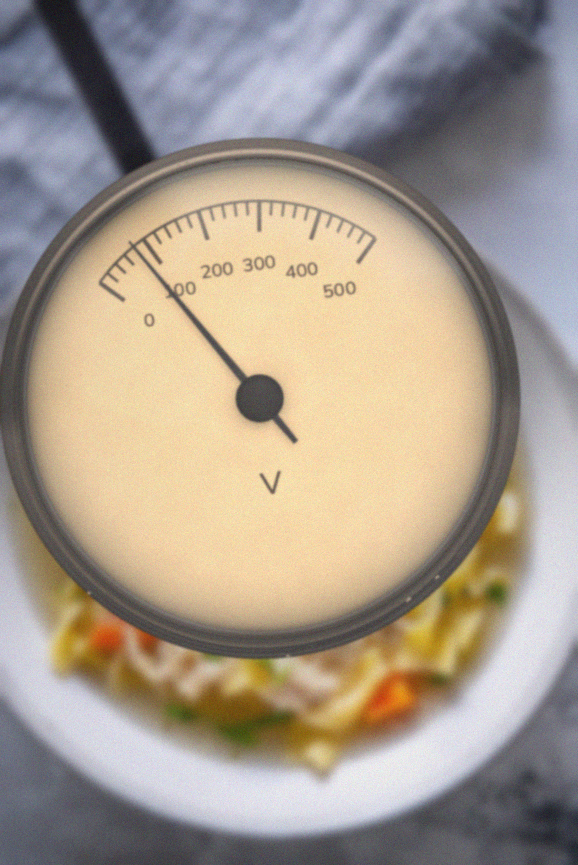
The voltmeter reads 80 V
